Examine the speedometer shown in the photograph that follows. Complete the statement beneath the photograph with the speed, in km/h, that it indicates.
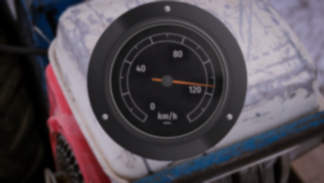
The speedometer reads 115 km/h
